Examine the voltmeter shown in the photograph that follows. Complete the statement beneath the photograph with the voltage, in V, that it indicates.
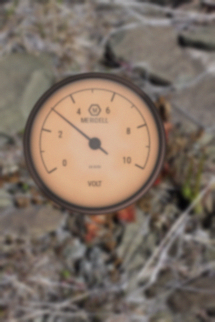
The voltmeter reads 3 V
